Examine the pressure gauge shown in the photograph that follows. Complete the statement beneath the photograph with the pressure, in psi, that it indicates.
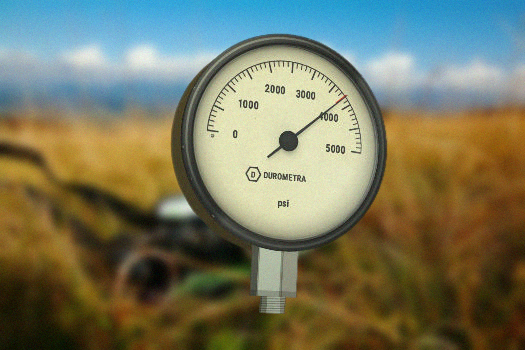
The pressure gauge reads 3800 psi
